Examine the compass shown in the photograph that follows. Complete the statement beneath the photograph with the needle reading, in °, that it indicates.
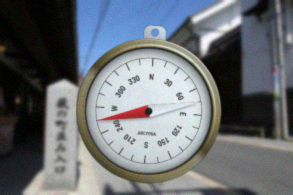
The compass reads 255 °
